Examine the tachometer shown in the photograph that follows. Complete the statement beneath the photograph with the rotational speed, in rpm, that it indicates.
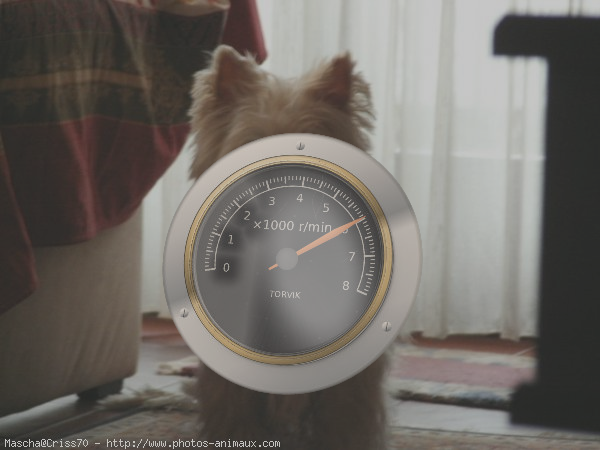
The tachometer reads 6000 rpm
